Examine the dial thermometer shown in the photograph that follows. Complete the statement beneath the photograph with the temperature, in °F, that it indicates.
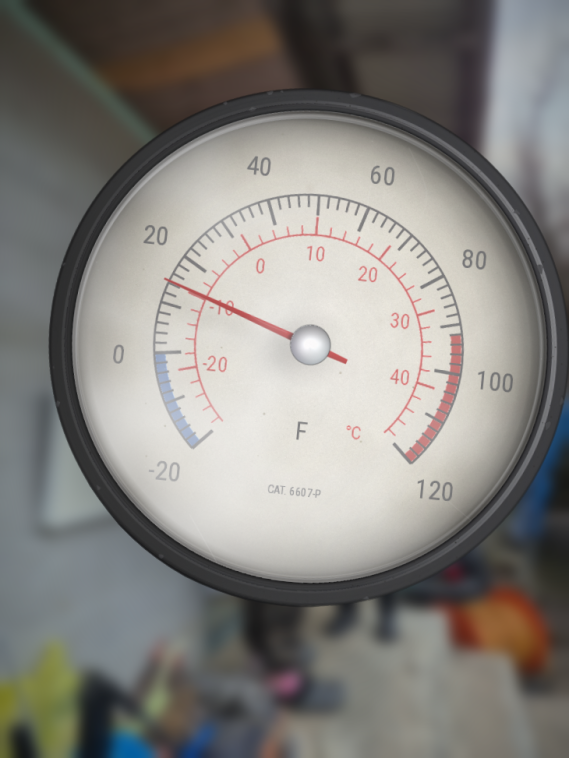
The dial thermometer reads 14 °F
